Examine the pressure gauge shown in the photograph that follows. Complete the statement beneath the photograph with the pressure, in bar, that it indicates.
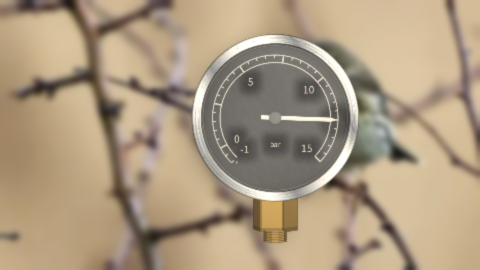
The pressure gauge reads 12.5 bar
